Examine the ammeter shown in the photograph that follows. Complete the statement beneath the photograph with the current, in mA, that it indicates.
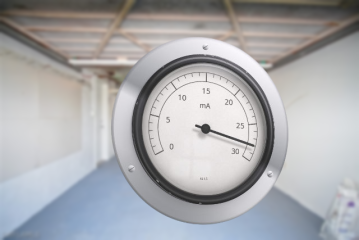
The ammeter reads 28 mA
